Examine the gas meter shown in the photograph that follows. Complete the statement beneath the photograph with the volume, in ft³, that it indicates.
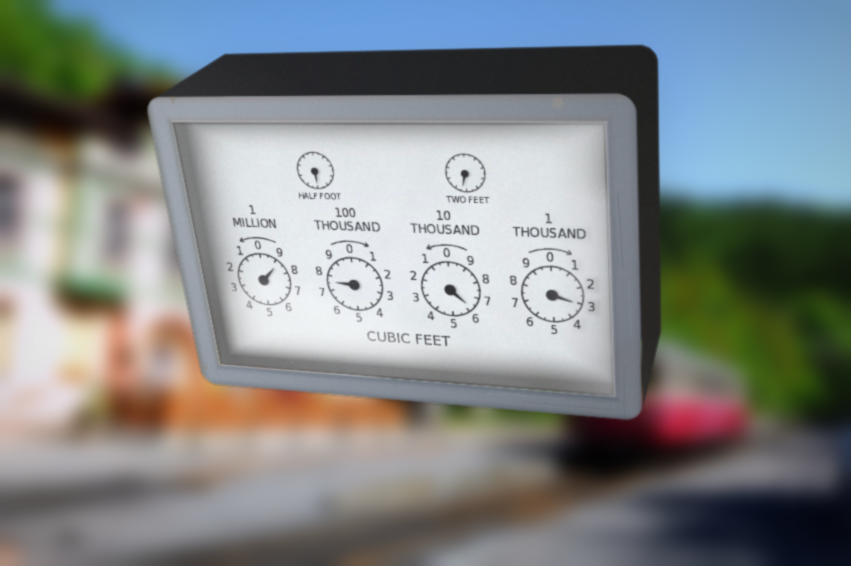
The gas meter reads 876300 ft³
